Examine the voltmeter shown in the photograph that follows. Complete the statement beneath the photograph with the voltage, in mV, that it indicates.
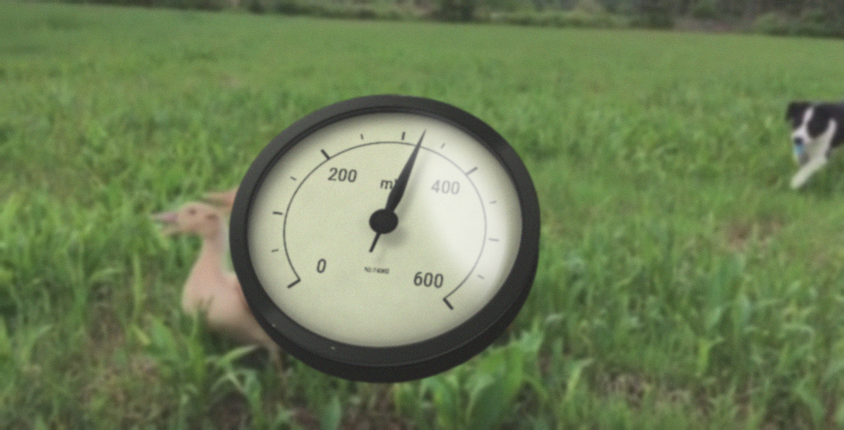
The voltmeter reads 325 mV
